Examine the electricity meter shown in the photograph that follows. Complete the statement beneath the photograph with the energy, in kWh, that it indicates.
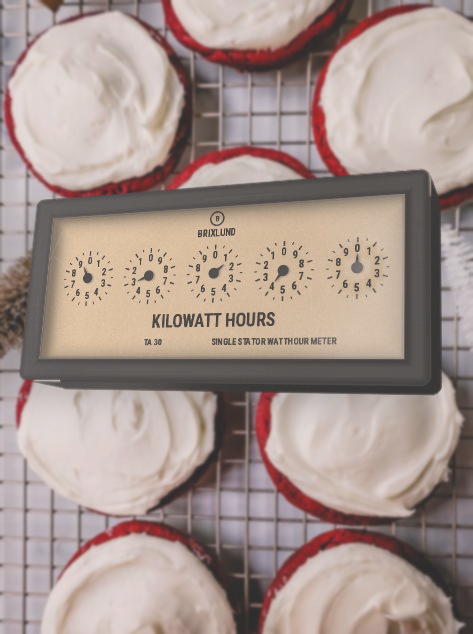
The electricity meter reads 93140 kWh
